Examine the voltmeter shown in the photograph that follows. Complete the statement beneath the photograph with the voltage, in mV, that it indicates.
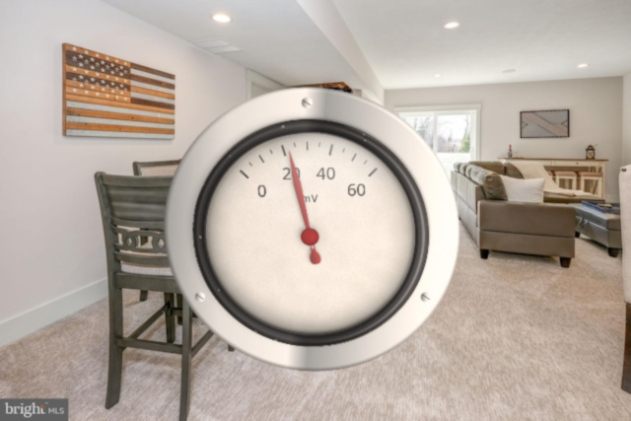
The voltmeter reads 22.5 mV
